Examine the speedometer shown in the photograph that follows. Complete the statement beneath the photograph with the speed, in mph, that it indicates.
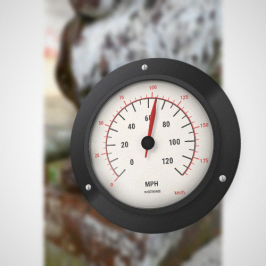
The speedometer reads 65 mph
